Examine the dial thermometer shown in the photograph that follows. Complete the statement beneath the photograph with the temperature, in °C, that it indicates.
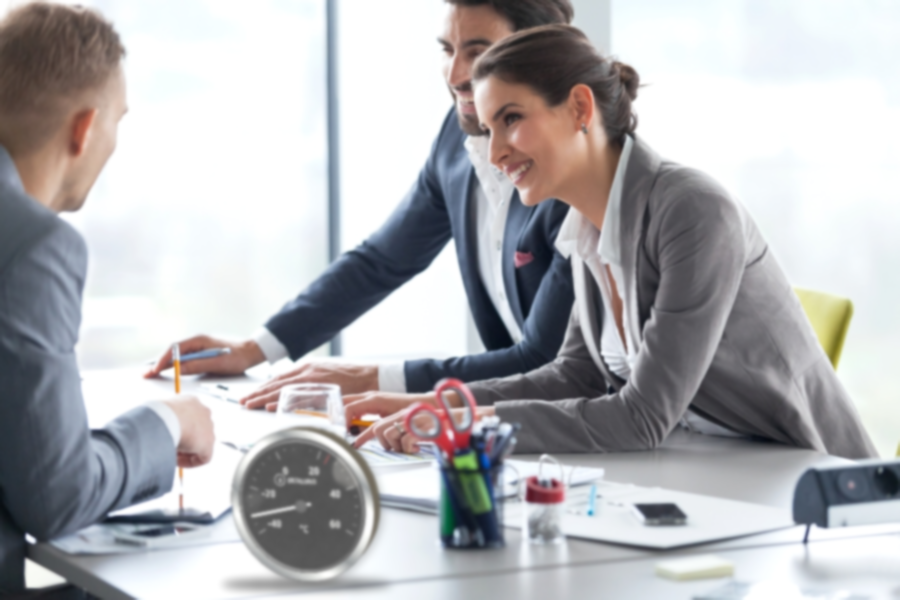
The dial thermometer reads -32 °C
